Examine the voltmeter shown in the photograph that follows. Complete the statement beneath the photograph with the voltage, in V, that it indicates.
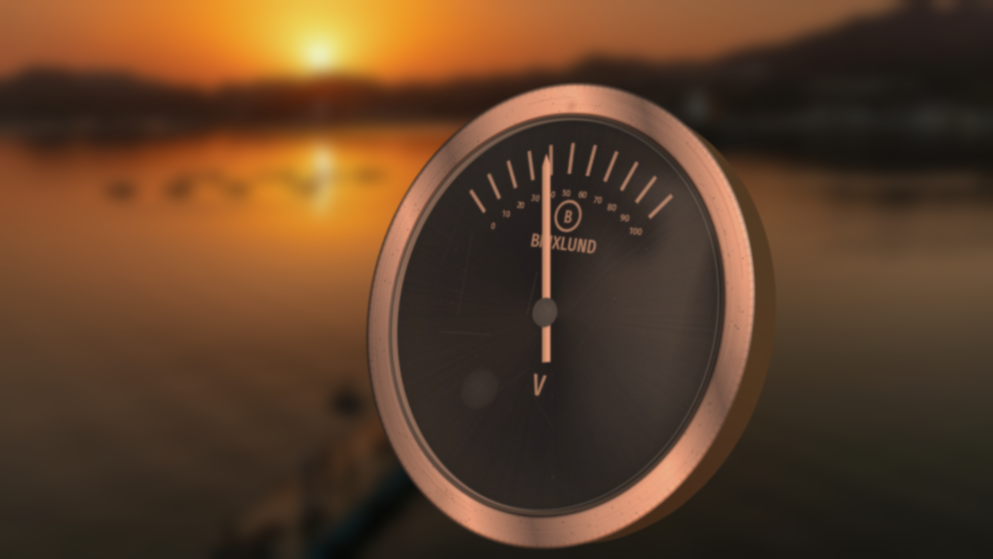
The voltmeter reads 40 V
